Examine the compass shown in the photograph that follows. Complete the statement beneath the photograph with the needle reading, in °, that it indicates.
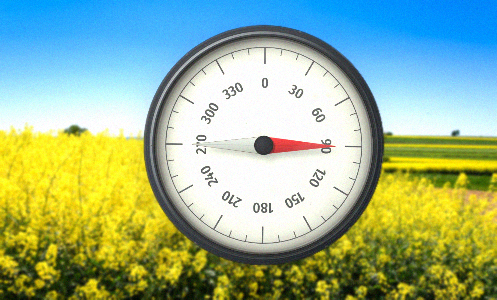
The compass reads 90 °
